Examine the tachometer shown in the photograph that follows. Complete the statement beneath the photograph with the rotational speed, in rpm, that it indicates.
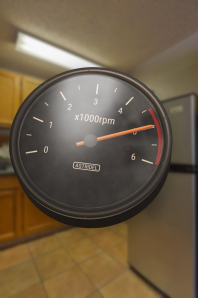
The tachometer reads 5000 rpm
